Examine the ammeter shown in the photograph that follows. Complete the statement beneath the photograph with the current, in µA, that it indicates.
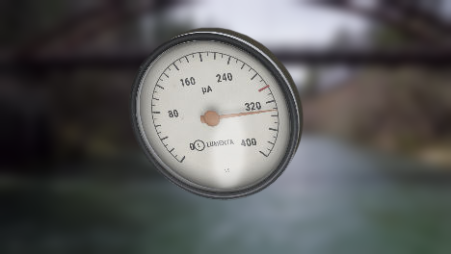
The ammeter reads 330 µA
